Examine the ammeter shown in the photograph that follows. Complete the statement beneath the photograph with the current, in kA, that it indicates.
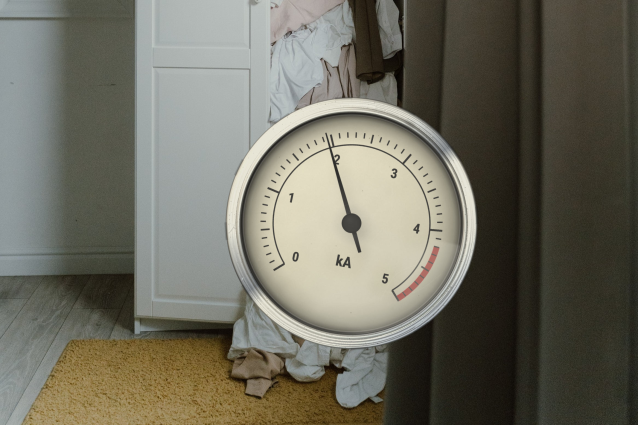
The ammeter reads 1.95 kA
